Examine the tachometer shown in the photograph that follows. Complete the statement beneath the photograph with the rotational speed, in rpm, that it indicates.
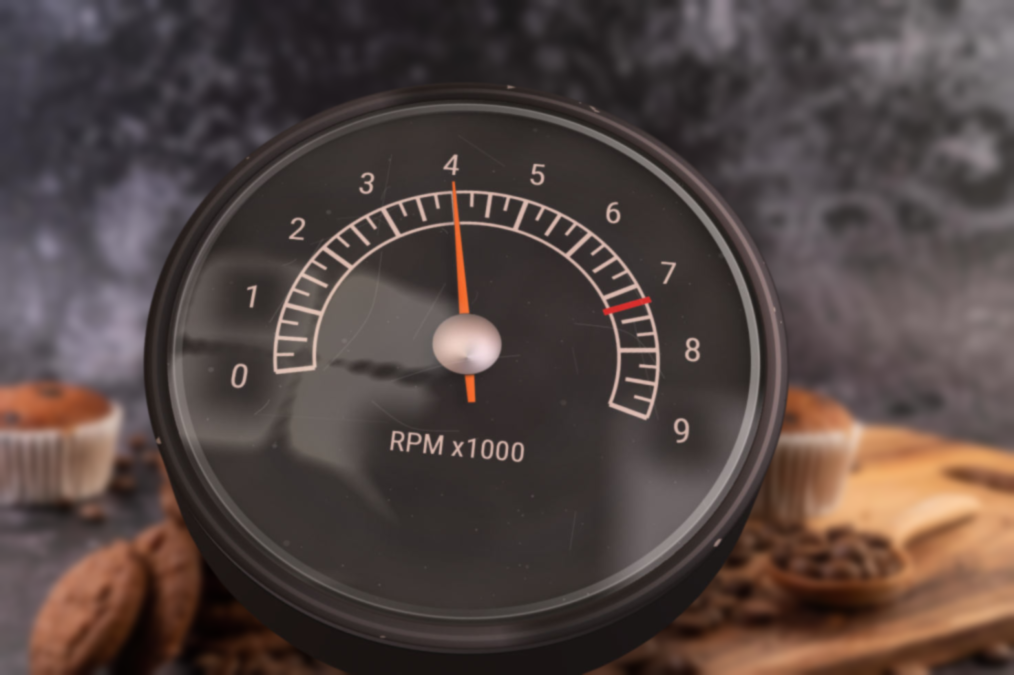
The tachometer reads 4000 rpm
